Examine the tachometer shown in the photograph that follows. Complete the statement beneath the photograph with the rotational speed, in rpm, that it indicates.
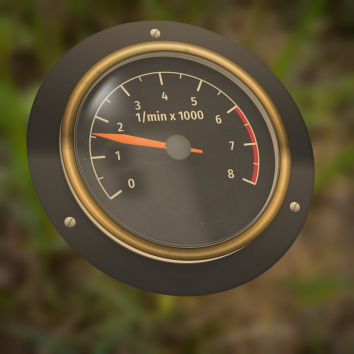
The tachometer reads 1500 rpm
